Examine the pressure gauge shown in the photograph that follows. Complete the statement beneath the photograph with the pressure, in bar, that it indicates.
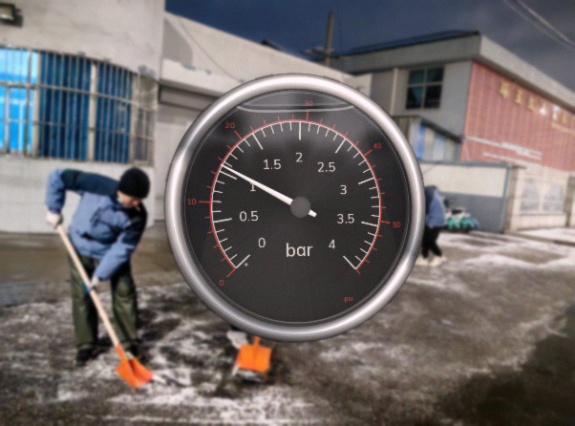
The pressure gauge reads 1.05 bar
